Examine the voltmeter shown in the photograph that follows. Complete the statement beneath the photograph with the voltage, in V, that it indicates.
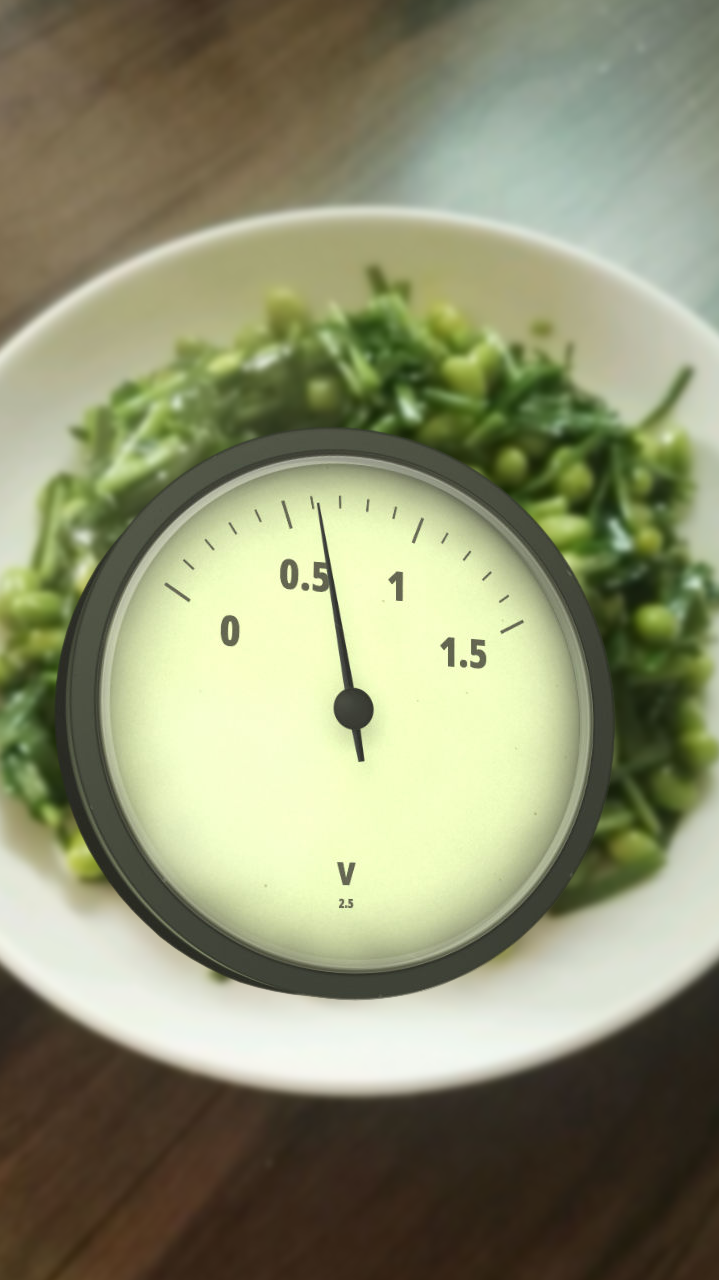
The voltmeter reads 0.6 V
